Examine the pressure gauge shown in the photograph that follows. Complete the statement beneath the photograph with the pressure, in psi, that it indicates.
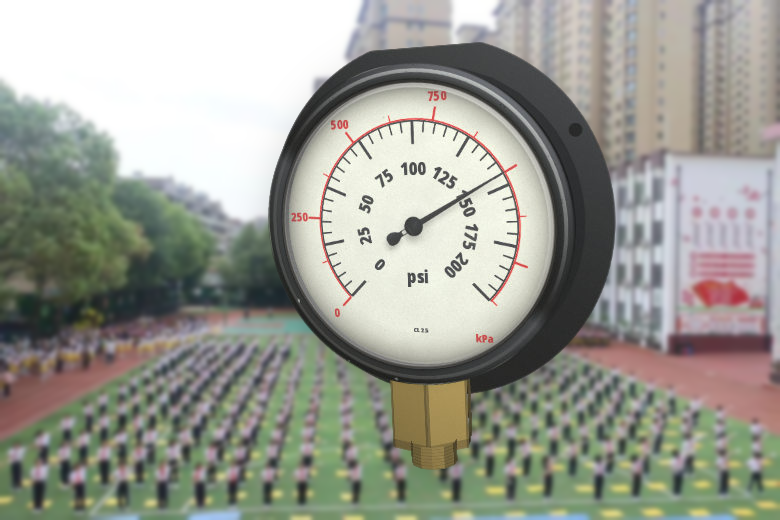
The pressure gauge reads 145 psi
